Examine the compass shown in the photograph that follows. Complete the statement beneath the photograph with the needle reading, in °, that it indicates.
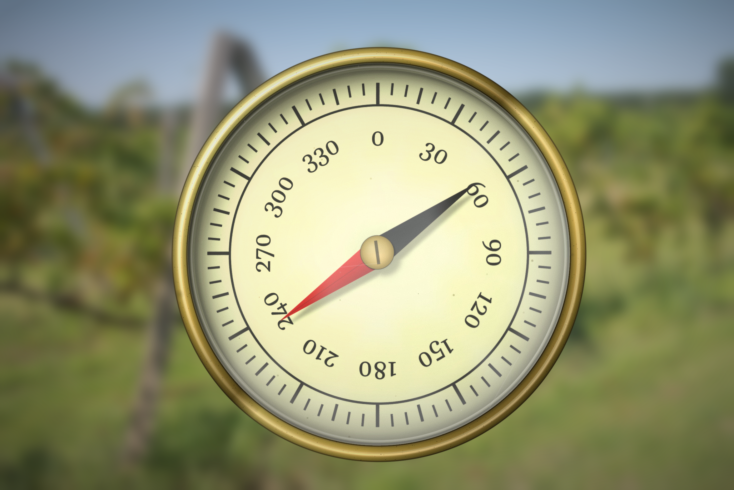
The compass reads 235 °
